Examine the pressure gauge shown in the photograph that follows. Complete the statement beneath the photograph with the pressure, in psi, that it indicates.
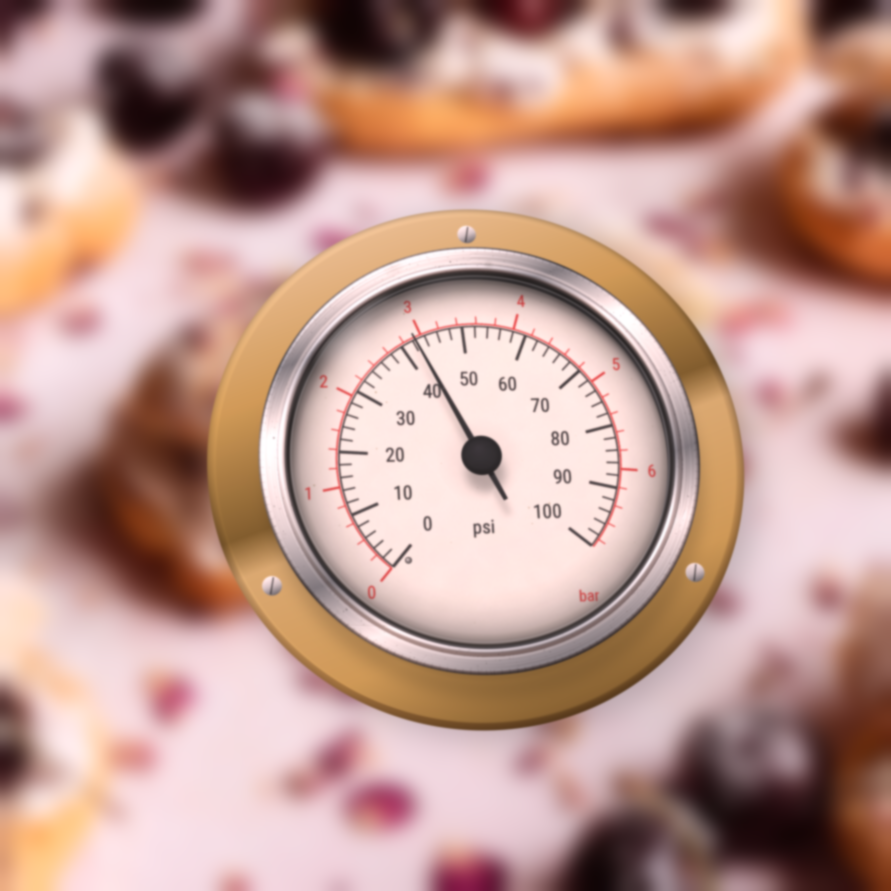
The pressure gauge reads 42 psi
